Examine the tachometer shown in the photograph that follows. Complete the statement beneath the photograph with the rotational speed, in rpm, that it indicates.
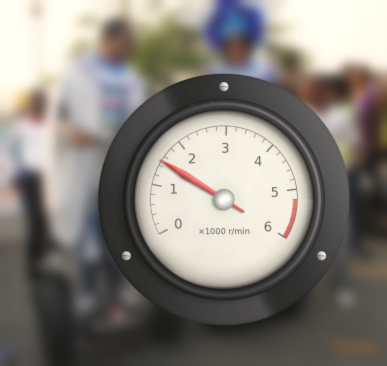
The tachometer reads 1500 rpm
